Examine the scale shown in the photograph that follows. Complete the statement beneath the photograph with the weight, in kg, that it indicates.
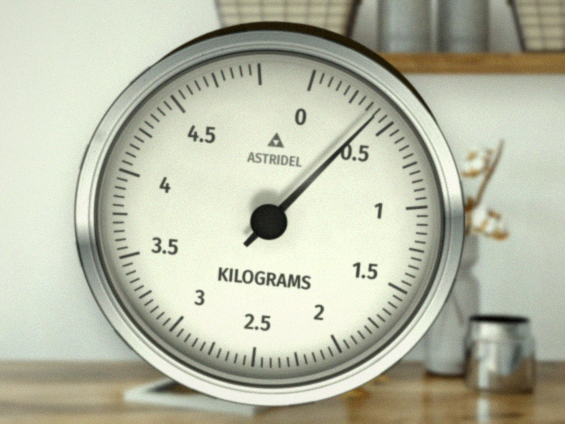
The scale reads 0.4 kg
